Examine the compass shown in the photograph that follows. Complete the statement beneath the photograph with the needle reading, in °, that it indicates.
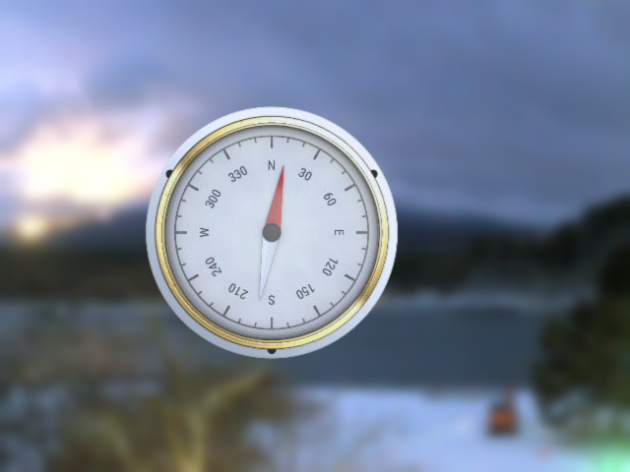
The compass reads 10 °
